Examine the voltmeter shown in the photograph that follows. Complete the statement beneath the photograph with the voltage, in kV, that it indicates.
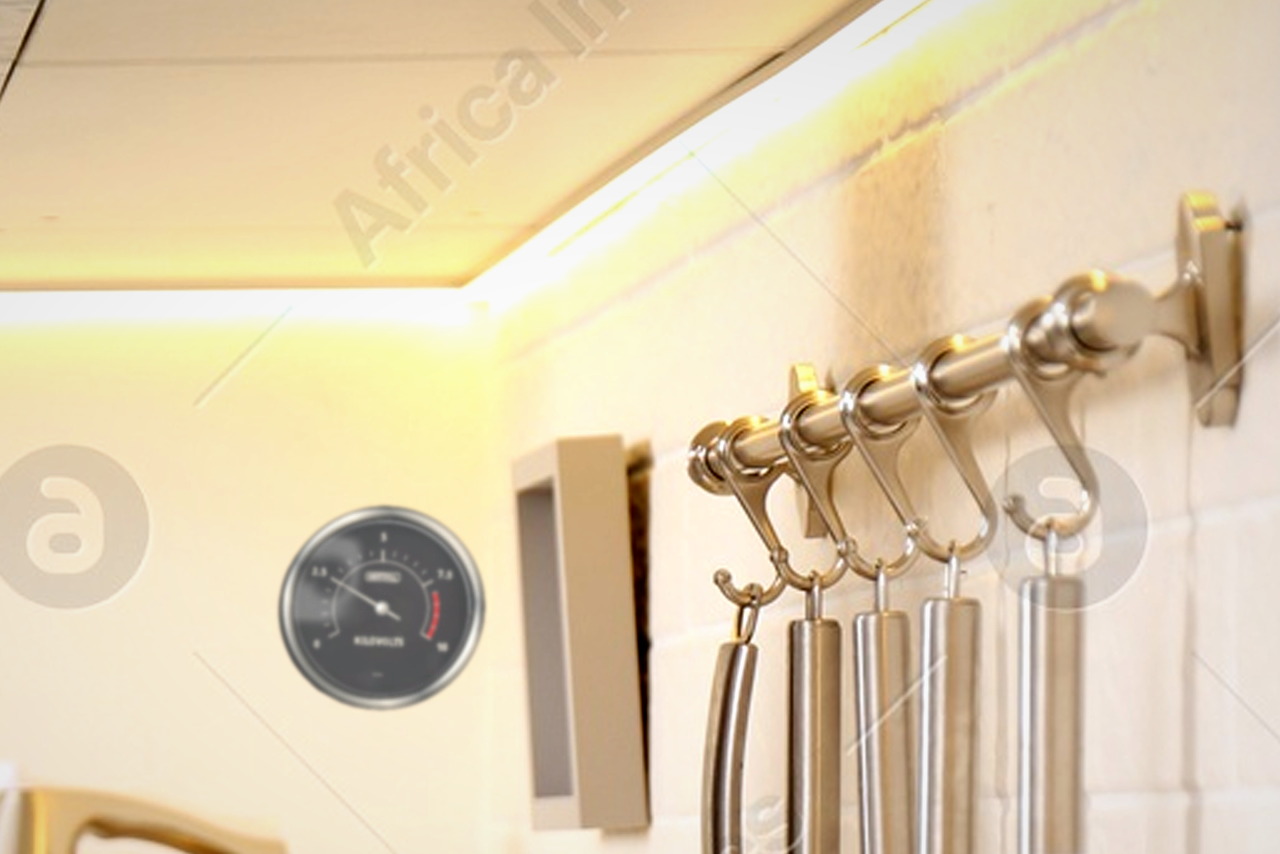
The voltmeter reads 2.5 kV
